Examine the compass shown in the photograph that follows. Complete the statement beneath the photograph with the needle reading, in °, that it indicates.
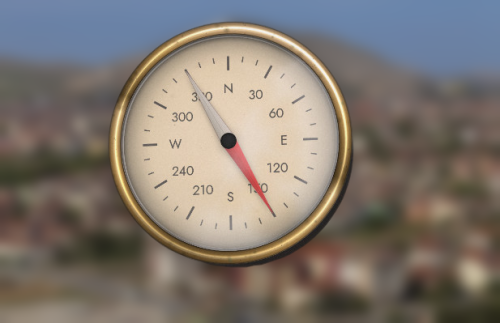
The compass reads 150 °
